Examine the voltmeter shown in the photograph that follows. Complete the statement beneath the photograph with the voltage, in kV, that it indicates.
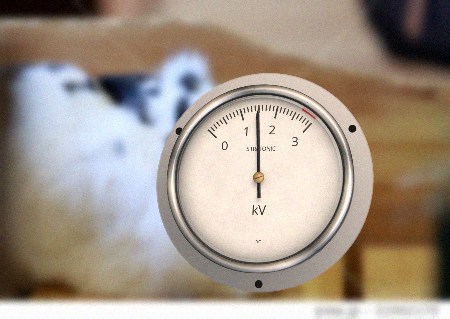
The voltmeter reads 1.5 kV
